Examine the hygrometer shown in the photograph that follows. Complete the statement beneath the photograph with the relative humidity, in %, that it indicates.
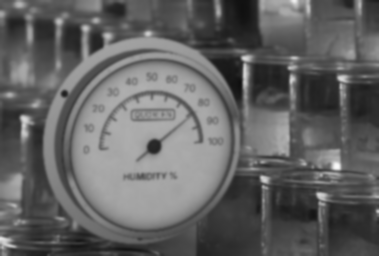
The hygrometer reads 80 %
